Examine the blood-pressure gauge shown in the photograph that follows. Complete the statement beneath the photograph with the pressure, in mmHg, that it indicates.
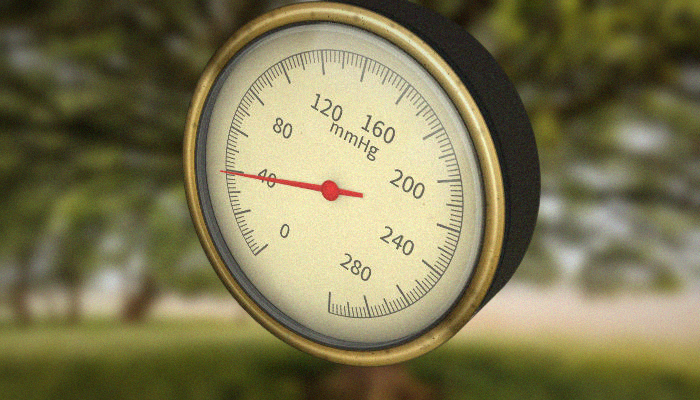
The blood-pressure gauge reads 40 mmHg
